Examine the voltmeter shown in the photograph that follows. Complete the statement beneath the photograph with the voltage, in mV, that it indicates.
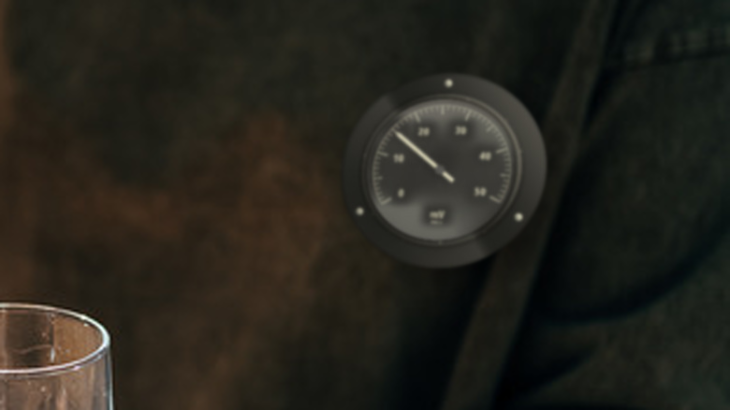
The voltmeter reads 15 mV
